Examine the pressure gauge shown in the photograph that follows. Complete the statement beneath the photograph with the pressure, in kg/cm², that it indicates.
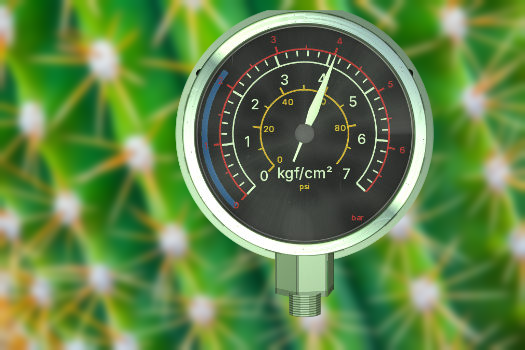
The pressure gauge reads 4.1 kg/cm²
